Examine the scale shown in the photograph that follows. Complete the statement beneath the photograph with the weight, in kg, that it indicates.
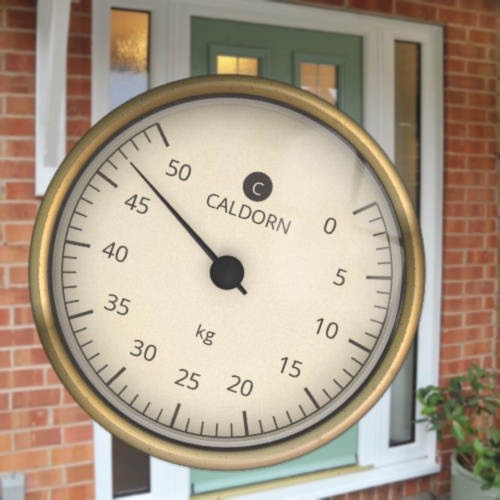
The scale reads 47 kg
